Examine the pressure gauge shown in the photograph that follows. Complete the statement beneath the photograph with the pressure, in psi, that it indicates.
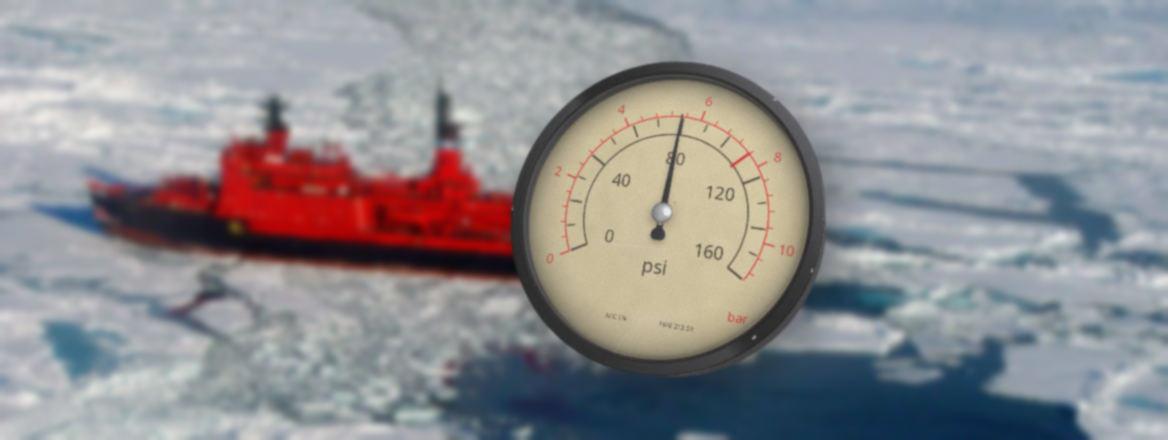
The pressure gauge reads 80 psi
